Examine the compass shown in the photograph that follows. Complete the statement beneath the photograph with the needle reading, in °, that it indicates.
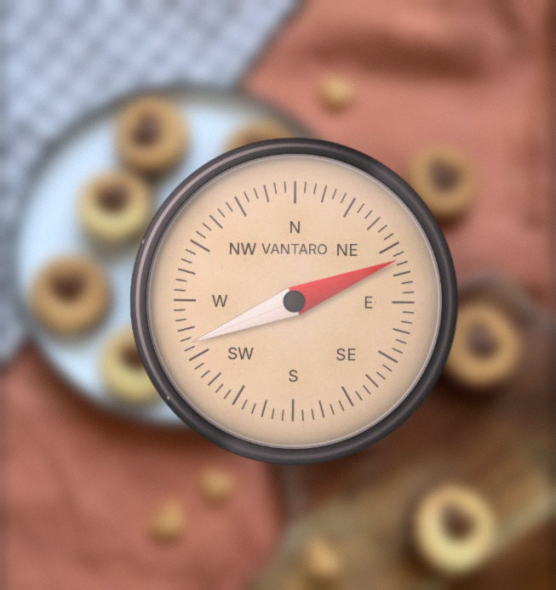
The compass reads 67.5 °
